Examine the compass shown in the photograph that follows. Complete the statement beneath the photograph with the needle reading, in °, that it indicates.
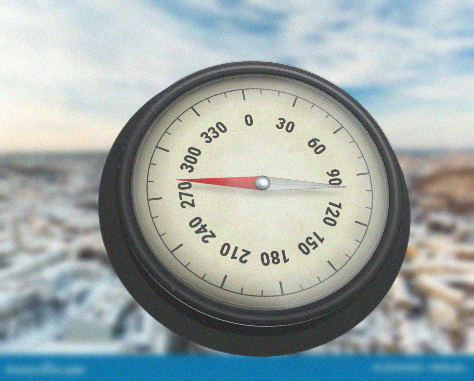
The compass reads 280 °
